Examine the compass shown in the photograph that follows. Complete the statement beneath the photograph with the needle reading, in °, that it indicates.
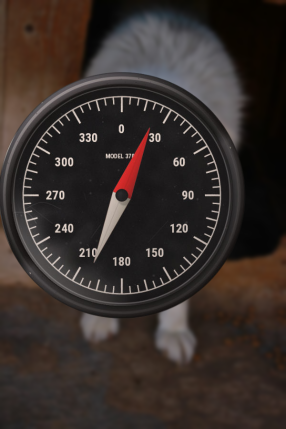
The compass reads 22.5 °
